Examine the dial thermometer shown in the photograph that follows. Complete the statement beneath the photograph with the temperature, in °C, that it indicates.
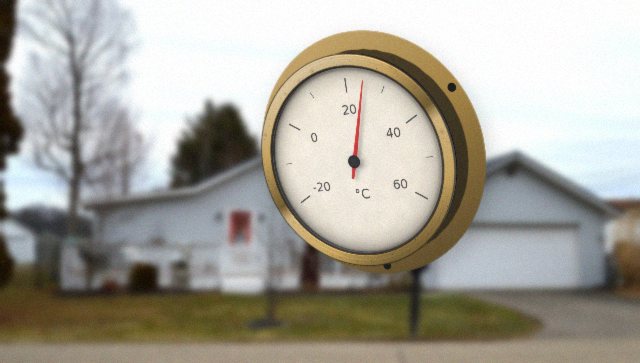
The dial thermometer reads 25 °C
